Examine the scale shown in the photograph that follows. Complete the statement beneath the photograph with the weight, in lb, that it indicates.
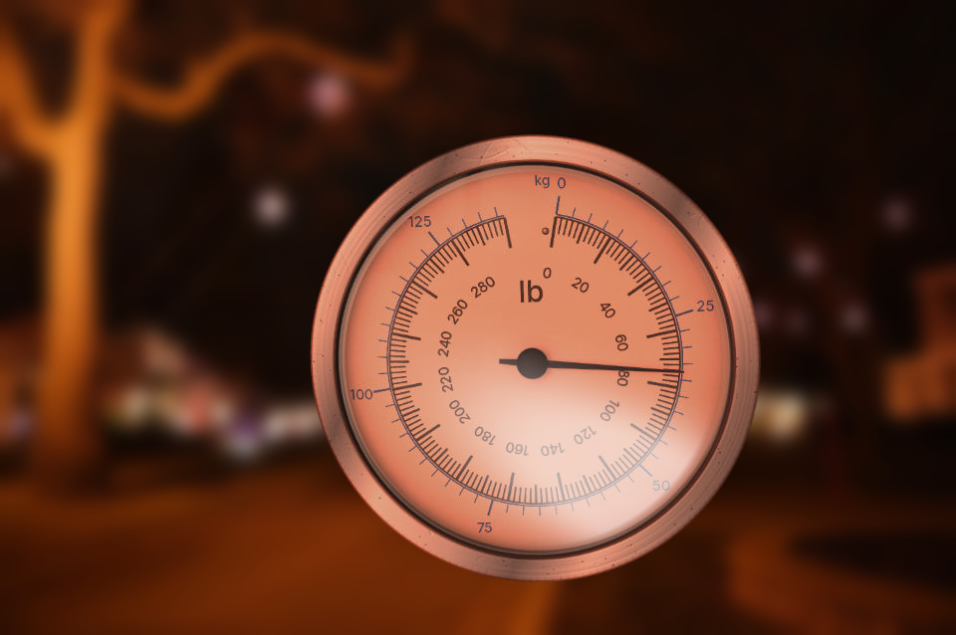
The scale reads 74 lb
